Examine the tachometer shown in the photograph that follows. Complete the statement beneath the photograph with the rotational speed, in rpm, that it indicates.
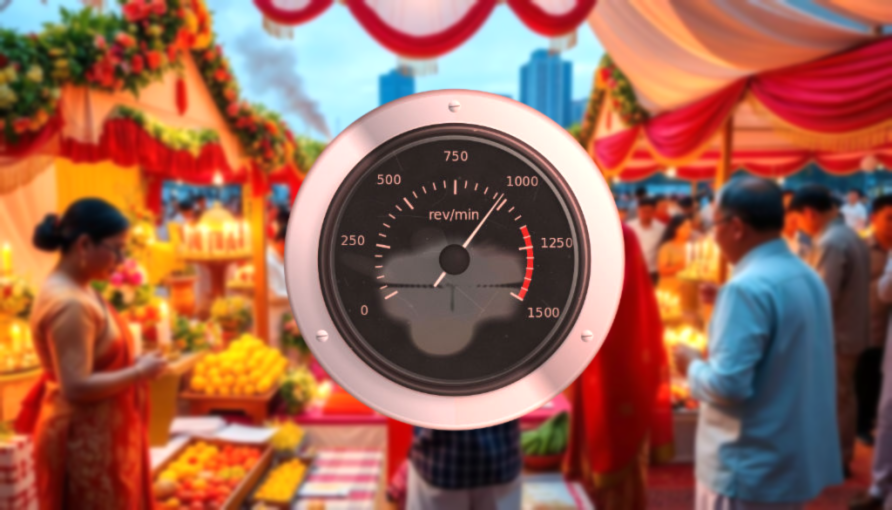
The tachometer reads 975 rpm
